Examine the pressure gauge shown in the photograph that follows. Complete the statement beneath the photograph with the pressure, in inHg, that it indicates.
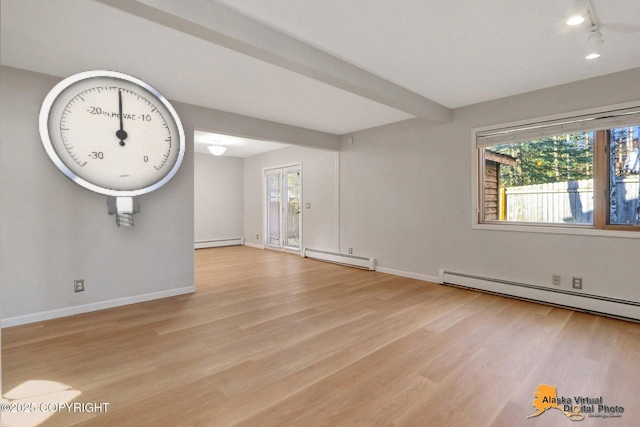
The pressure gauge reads -15 inHg
